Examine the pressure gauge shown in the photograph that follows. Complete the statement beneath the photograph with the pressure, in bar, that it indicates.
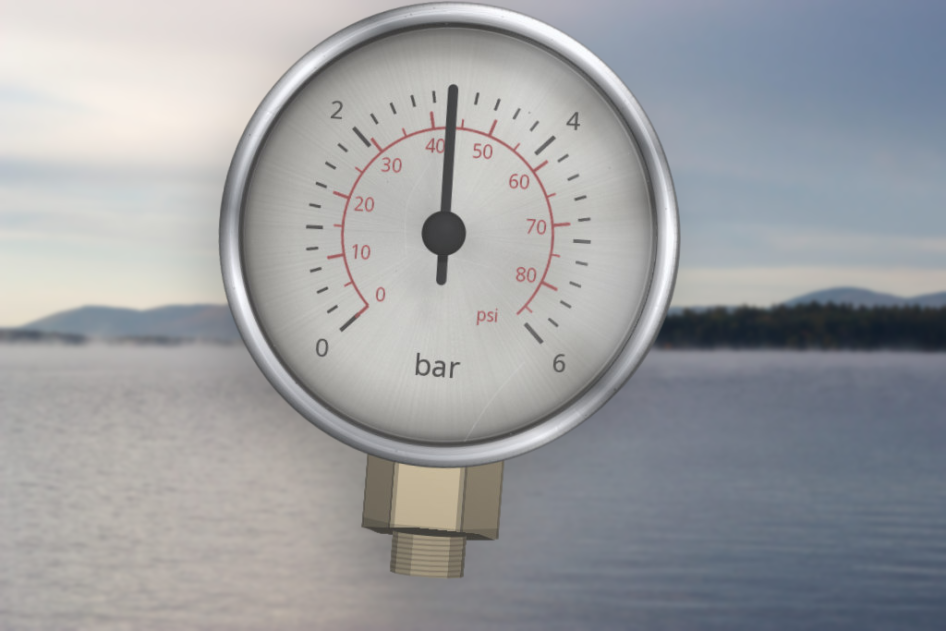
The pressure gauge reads 3 bar
